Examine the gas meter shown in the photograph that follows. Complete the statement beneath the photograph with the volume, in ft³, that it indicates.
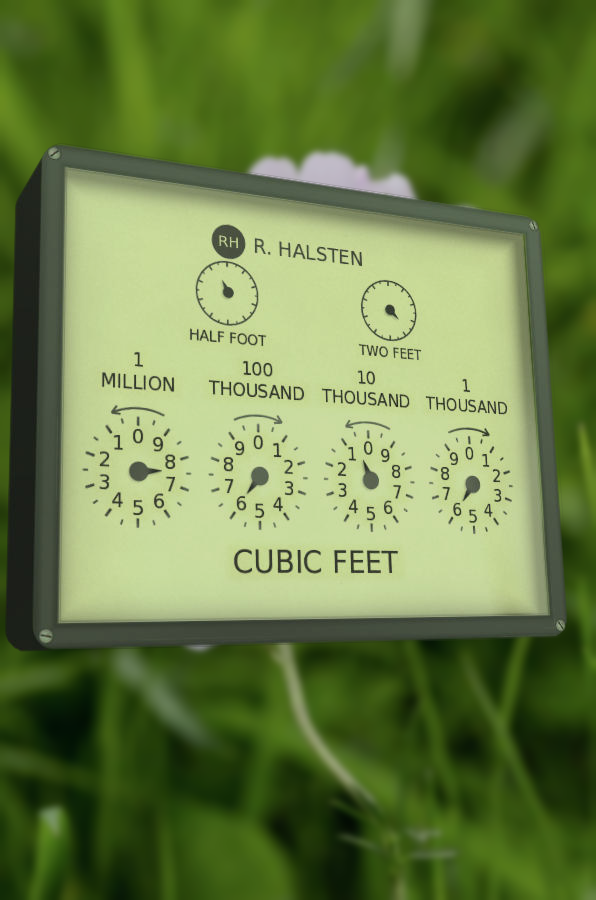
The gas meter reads 760600 ft³
